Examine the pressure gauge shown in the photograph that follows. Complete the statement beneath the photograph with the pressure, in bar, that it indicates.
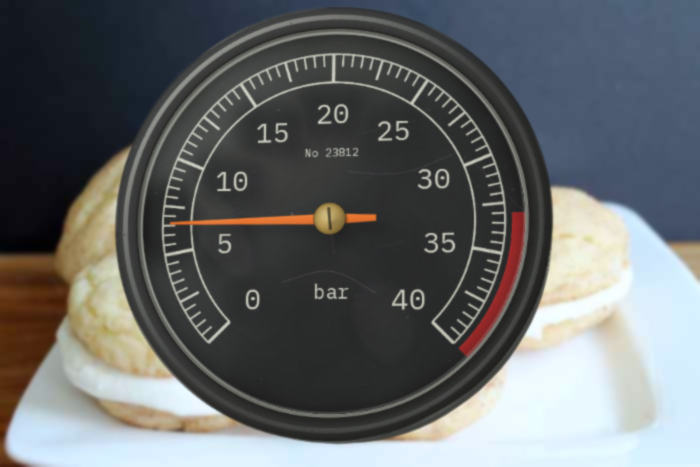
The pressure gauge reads 6.5 bar
